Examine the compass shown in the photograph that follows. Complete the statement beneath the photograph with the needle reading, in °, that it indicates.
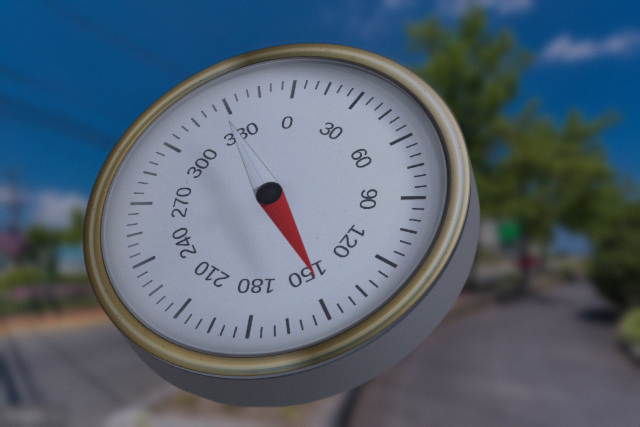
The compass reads 147.5 °
